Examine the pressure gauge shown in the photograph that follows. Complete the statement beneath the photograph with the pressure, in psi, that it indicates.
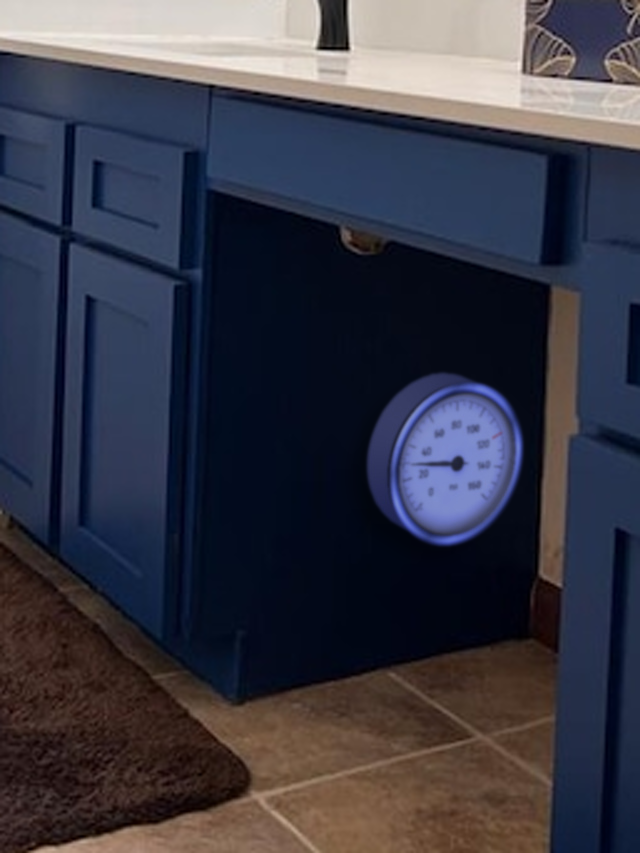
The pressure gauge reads 30 psi
